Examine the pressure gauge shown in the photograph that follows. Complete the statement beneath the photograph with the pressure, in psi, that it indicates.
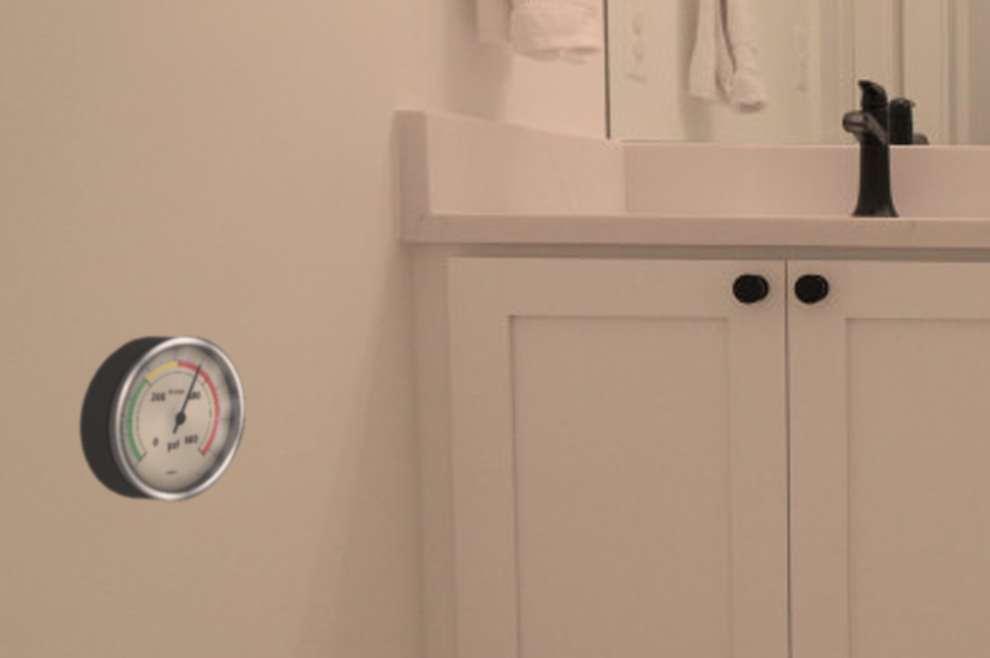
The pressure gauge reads 350 psi
